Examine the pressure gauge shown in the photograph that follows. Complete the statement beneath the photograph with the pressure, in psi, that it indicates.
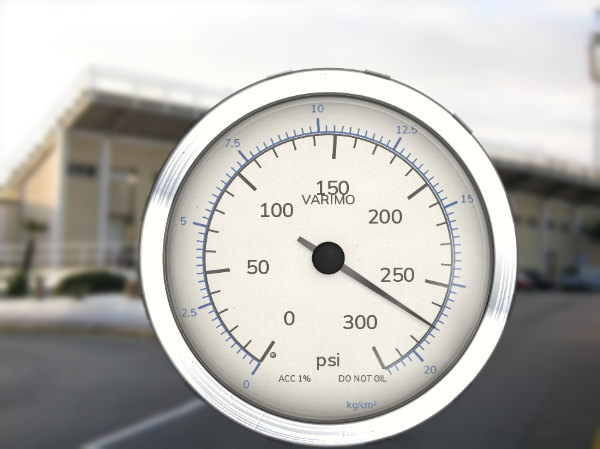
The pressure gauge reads 270 psi
